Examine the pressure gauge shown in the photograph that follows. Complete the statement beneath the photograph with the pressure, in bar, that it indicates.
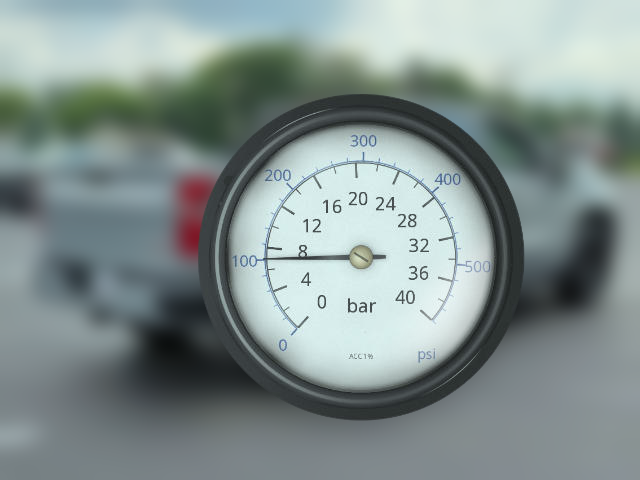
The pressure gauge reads 7 bar
